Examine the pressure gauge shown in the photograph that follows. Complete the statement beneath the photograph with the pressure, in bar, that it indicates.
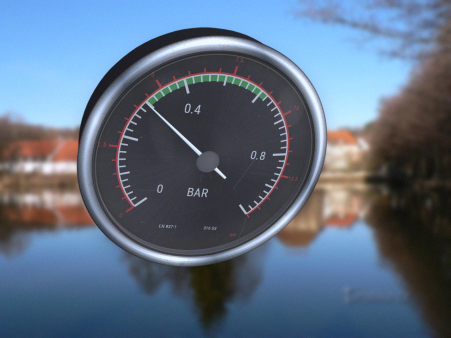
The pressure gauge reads 0.3 bar
